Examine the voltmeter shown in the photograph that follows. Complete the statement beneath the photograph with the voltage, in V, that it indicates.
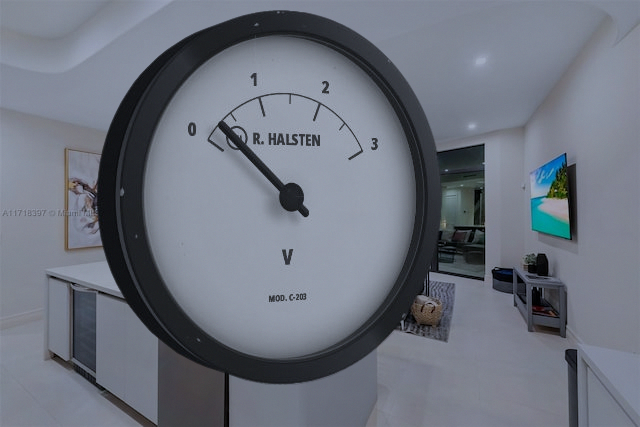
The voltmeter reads 0.25 V
